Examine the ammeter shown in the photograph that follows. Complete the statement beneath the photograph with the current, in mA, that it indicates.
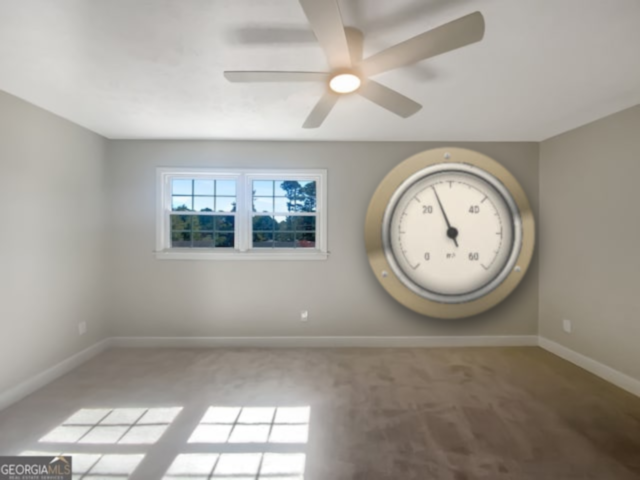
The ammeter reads 25 mA
